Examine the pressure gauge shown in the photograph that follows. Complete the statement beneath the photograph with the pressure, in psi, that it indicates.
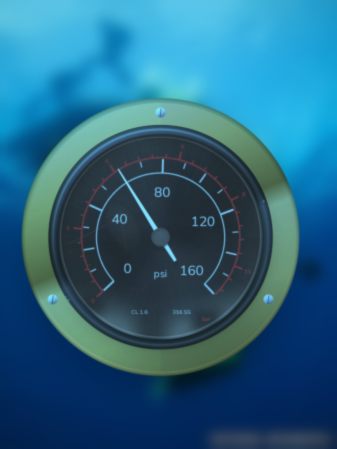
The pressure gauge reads 60 psi
